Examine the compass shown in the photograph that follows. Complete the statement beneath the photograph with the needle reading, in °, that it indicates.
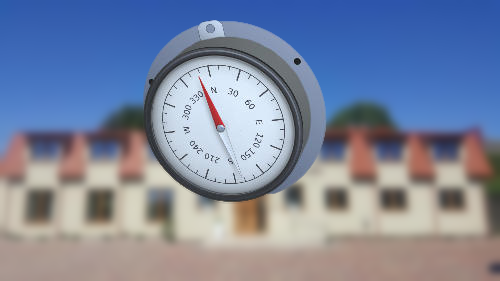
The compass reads 350 °
